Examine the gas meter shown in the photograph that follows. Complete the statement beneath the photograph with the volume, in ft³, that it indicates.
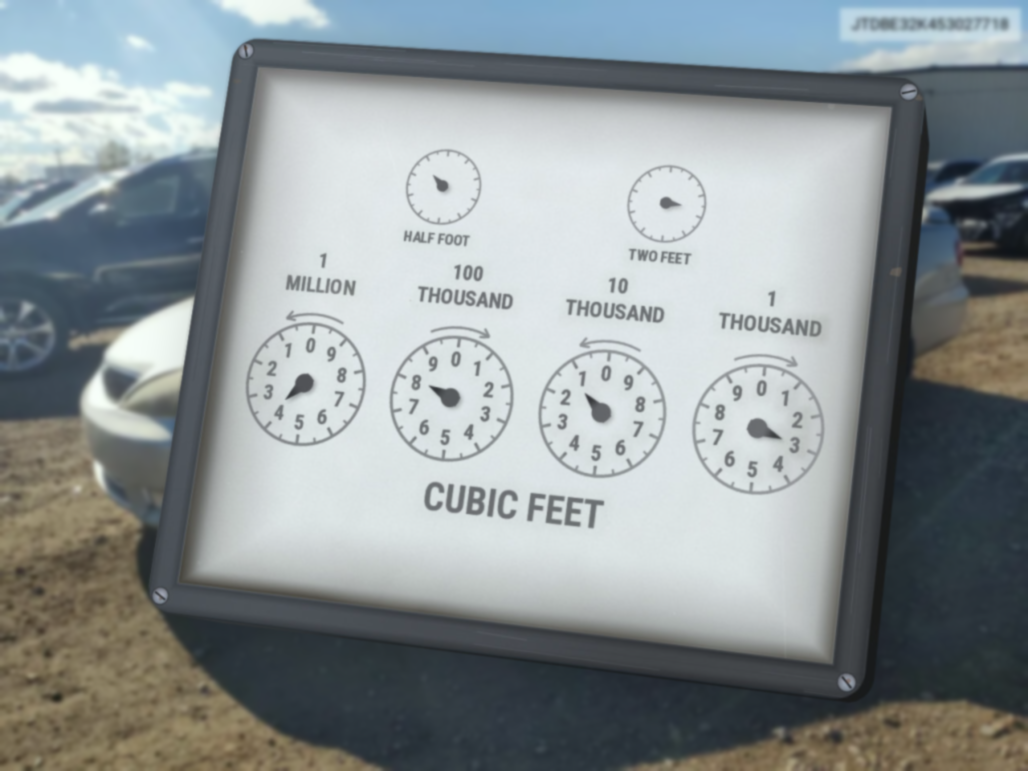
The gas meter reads 381300 ft³
